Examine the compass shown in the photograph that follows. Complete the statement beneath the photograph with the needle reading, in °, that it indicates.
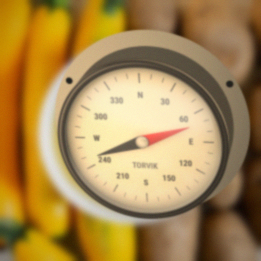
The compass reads 70 °
